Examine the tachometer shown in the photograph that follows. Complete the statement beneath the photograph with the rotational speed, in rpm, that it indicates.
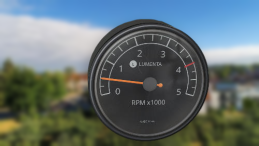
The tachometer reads 500 rpm
